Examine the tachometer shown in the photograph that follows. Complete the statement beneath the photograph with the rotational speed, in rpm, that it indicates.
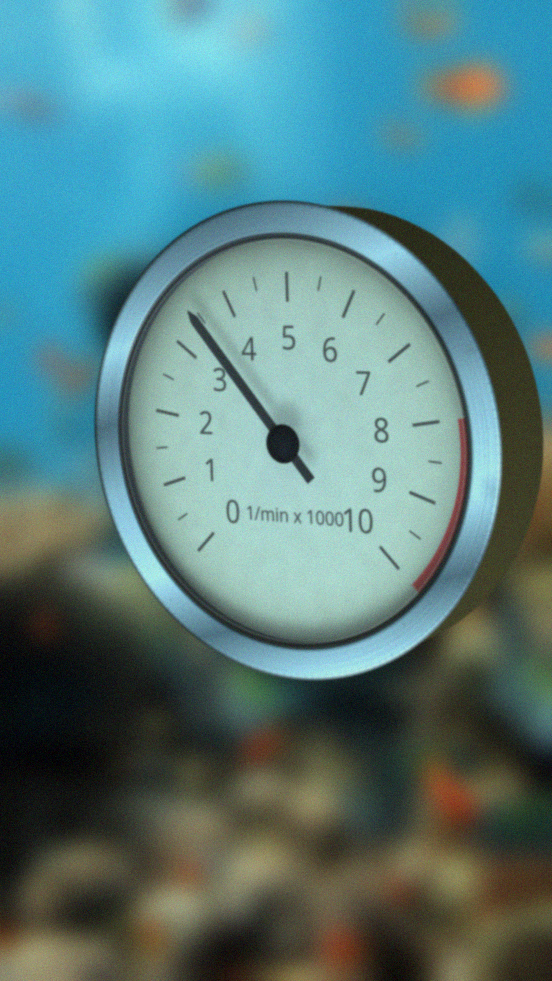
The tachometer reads 3500 rpm
